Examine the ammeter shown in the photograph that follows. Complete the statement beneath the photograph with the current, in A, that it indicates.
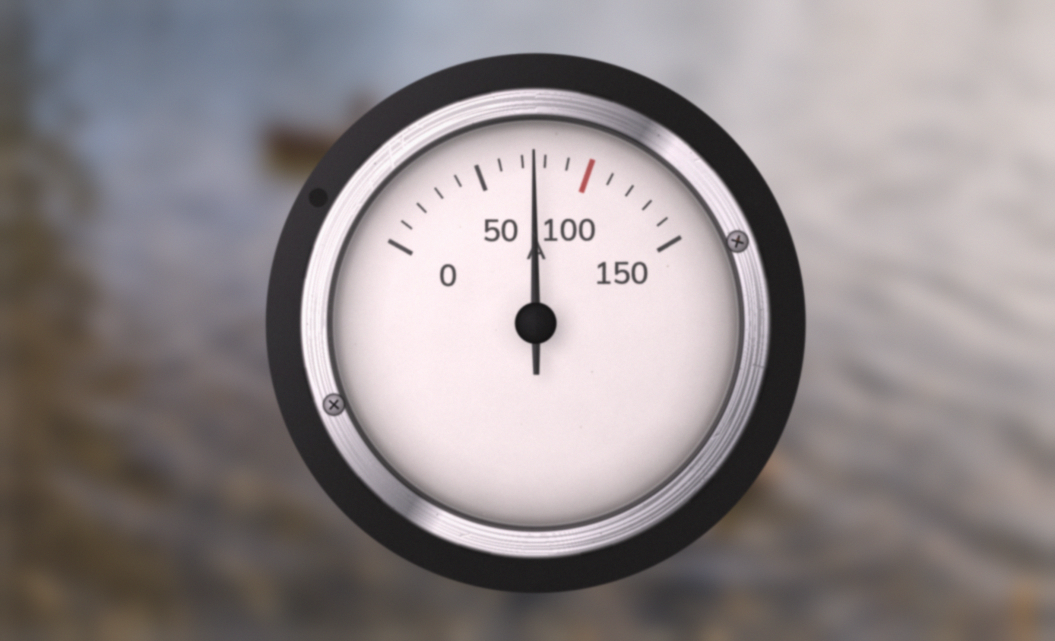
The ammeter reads 75 A
